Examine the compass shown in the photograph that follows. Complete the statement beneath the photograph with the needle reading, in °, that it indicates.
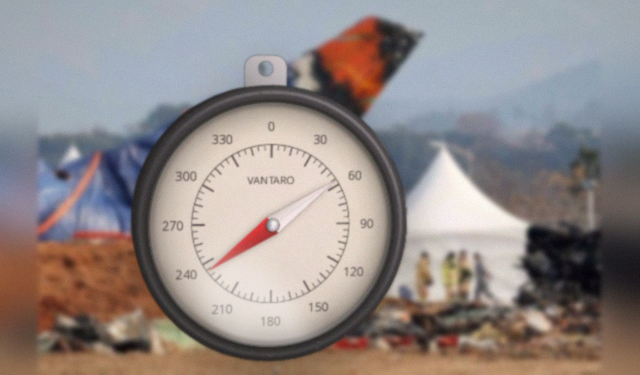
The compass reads 235 °
